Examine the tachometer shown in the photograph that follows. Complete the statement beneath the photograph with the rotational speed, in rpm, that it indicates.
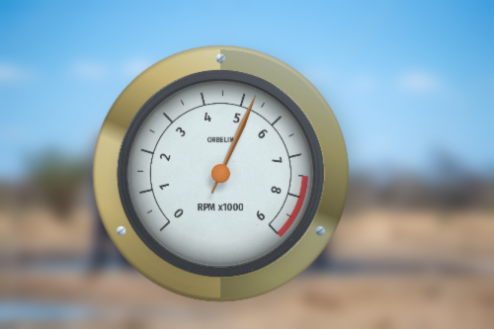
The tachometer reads 5250 rpm
